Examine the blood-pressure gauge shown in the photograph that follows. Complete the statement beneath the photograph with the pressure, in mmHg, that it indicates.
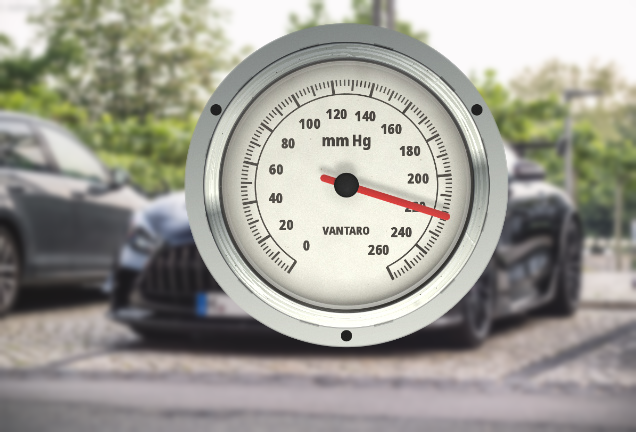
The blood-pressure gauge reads 220 mmHg
